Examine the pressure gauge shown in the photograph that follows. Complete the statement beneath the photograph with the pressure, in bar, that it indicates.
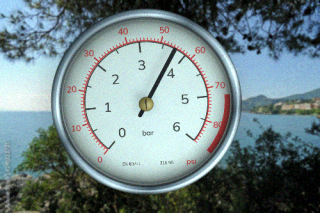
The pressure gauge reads 3.75 bar
